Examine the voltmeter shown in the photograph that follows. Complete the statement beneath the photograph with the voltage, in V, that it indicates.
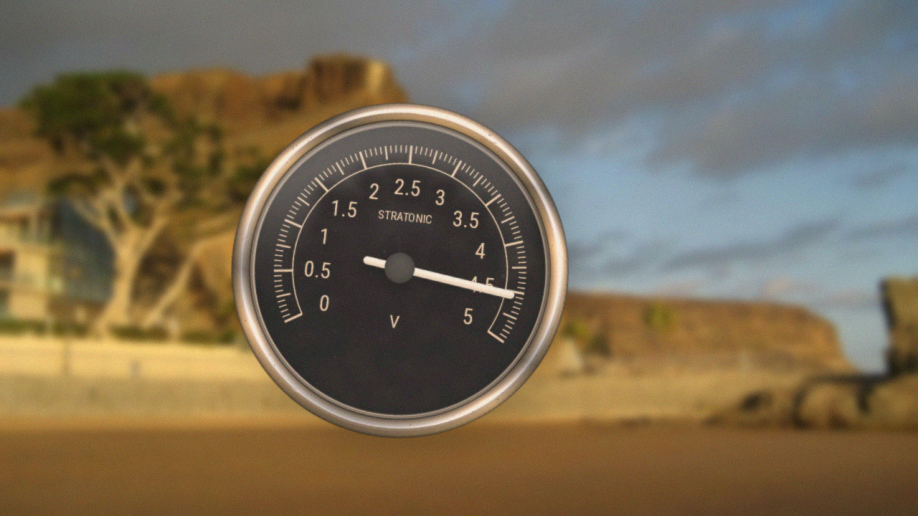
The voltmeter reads 4.55 V
